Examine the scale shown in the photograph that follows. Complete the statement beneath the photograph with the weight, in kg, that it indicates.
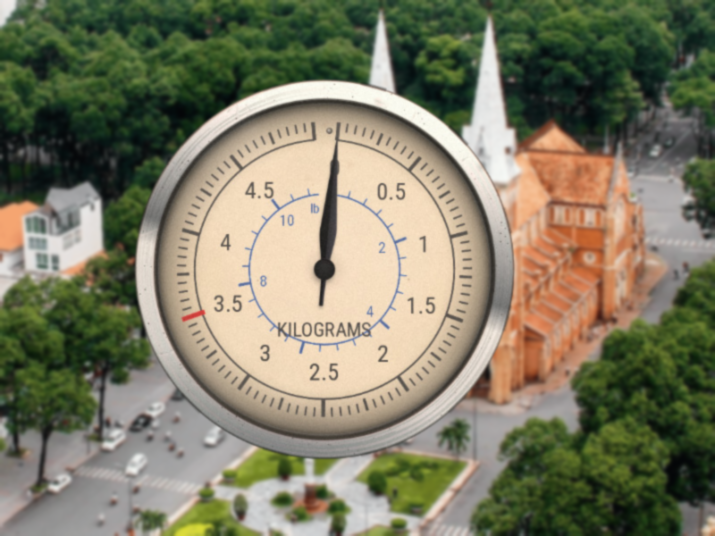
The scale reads 0 kg
